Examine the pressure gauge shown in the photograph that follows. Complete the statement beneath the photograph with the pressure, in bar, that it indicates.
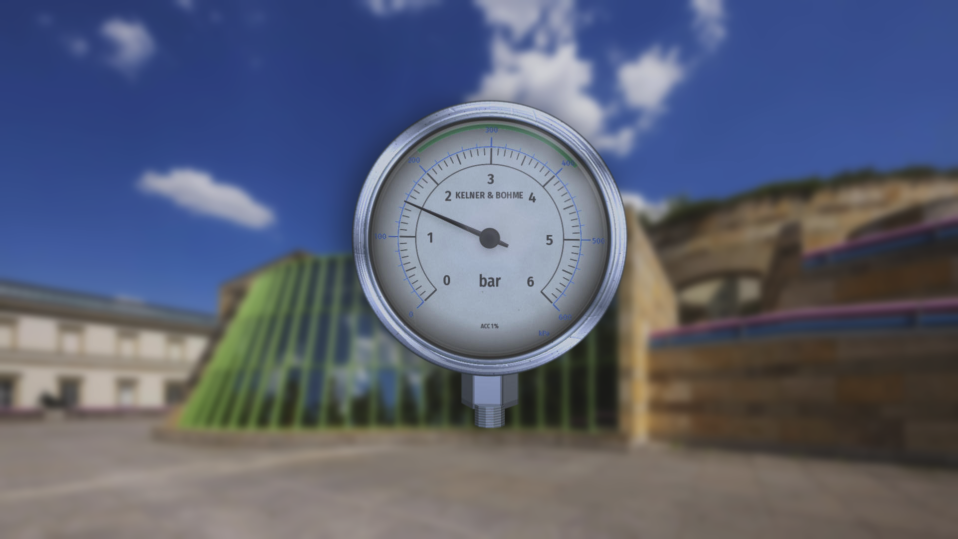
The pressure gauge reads 1.5 bar
